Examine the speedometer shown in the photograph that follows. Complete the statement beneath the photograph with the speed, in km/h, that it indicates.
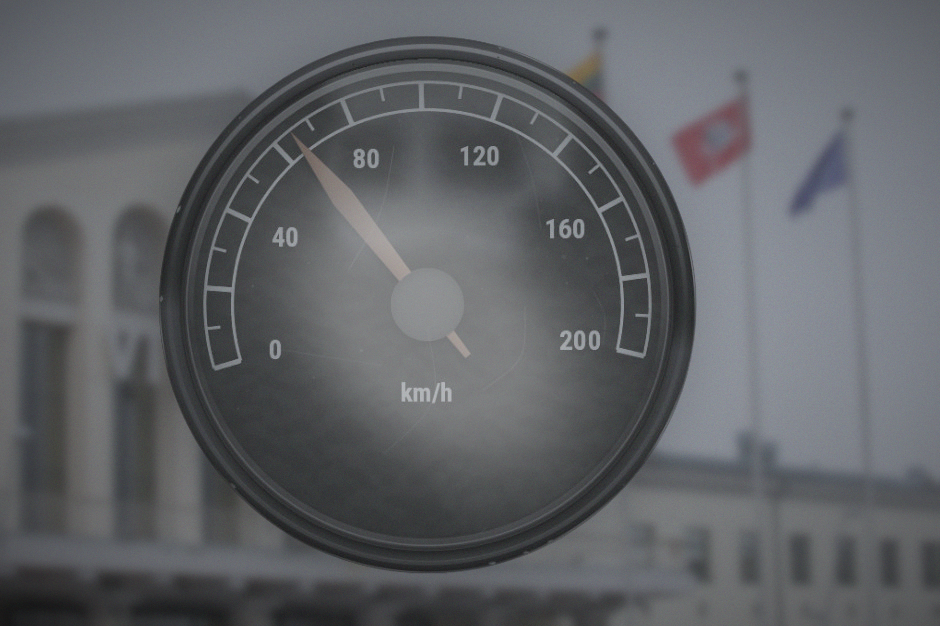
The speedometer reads 65 km/h
